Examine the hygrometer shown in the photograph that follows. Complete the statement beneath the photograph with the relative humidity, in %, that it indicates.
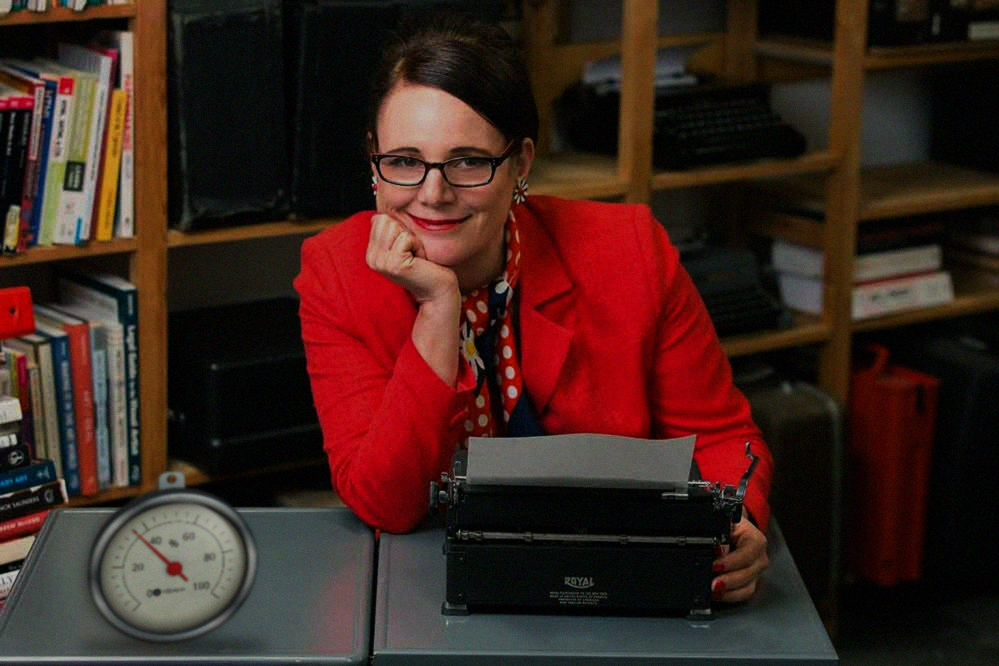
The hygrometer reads 36 %
